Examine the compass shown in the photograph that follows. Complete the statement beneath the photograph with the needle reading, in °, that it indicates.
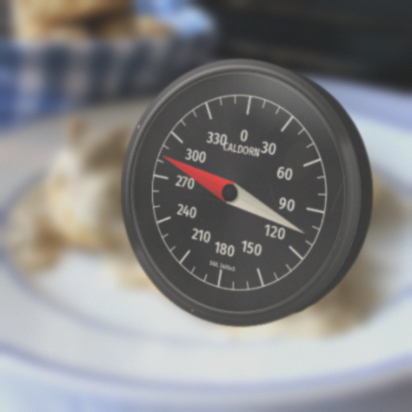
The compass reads 285 °
